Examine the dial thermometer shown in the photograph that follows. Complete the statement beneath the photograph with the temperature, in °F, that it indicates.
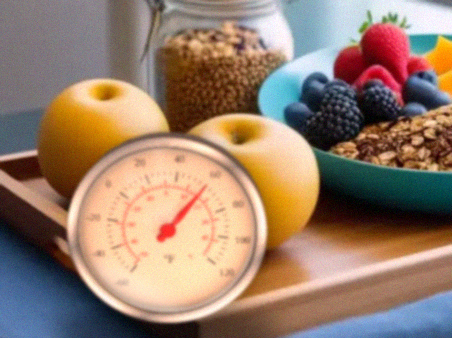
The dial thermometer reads 60 °F
